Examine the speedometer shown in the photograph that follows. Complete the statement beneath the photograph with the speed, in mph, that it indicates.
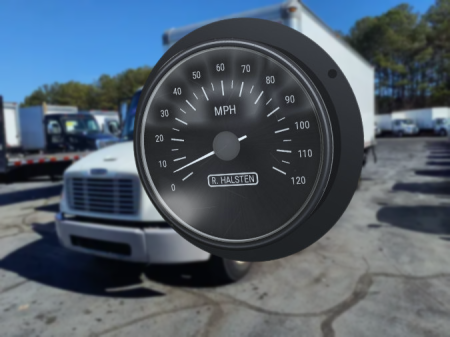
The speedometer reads 5 mph
